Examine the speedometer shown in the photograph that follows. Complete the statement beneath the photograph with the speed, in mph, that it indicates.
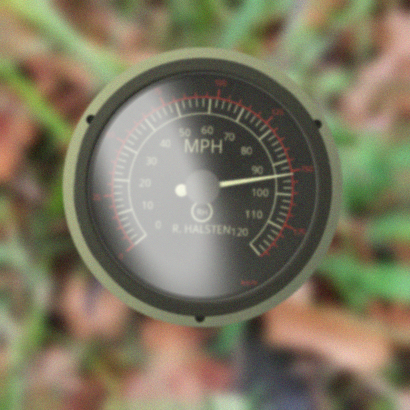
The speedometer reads 94 mph
